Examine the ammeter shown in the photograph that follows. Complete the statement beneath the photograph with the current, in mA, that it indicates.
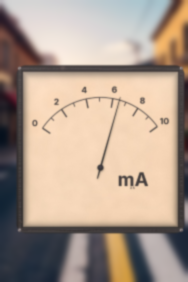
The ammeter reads 6.5 mA
